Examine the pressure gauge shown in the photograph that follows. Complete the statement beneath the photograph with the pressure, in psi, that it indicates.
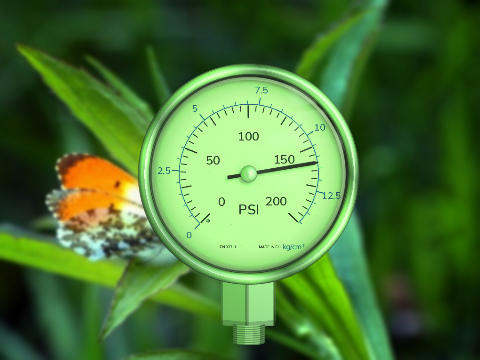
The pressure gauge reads 160 psi
